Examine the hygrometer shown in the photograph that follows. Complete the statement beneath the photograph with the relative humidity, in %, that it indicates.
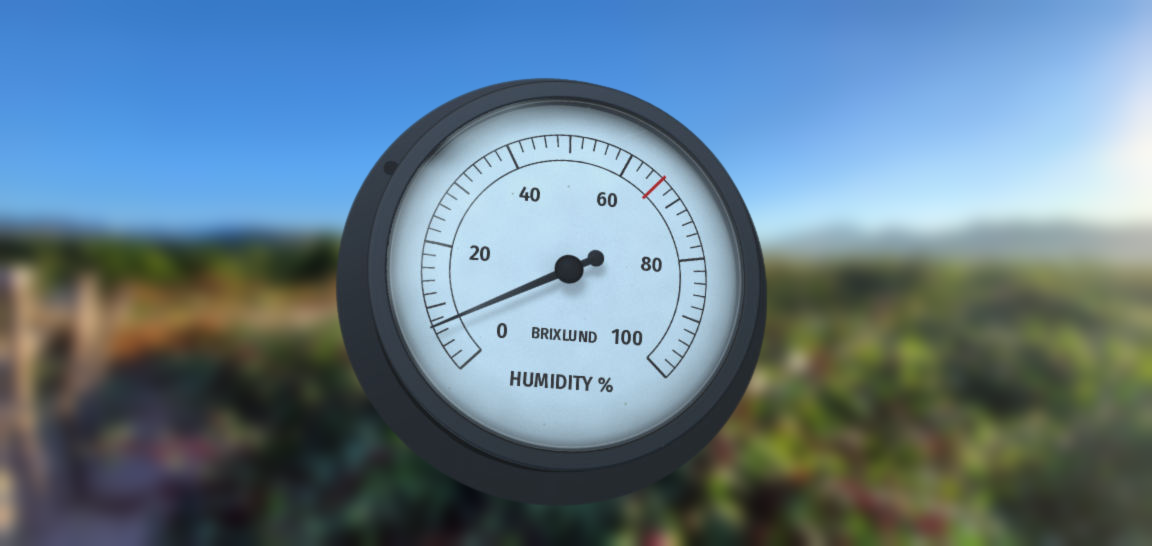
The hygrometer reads 7 %
